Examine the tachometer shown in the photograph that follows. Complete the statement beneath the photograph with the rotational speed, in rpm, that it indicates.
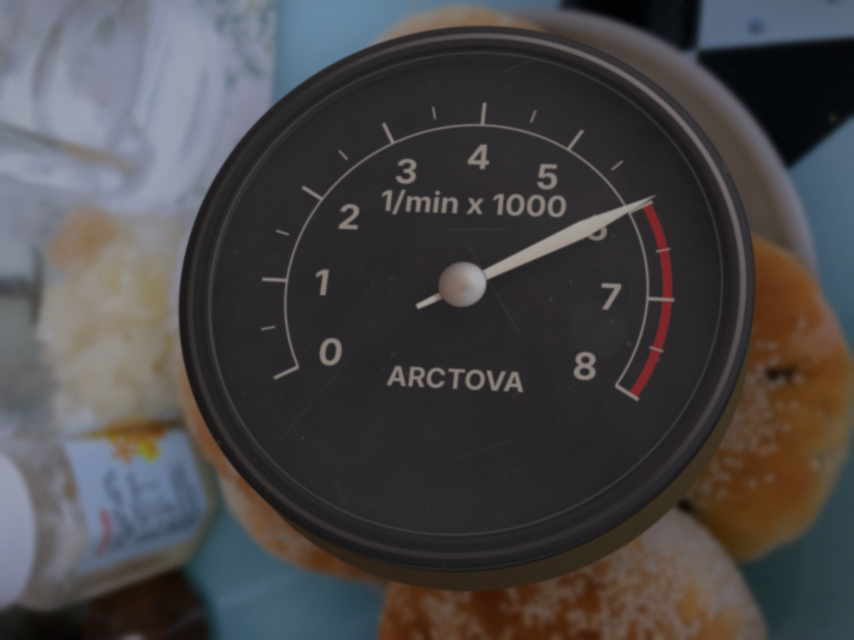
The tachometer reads 6000 rpm
